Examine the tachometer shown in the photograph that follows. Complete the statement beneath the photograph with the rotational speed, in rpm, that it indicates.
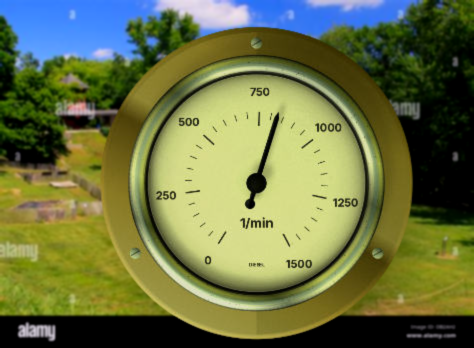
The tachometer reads 825 rpm
